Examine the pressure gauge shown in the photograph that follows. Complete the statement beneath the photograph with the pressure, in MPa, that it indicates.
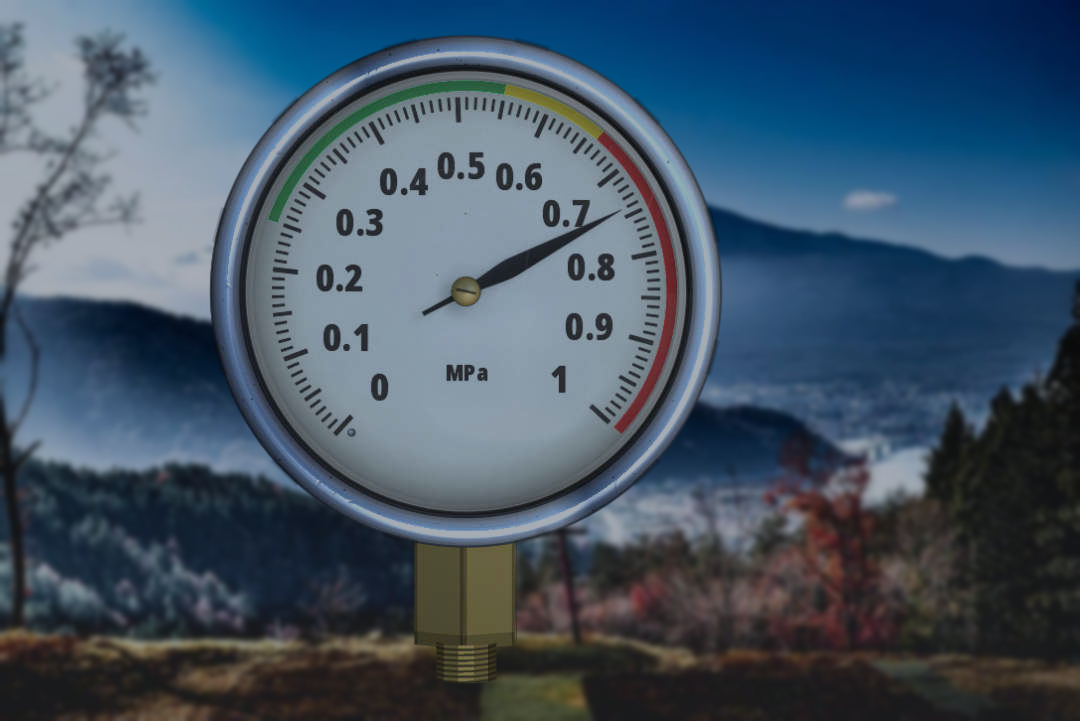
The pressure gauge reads 0.74 MPa
